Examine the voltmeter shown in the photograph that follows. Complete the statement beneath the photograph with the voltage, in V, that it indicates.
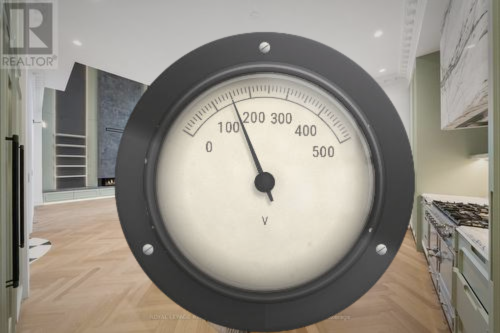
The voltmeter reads 150 V
